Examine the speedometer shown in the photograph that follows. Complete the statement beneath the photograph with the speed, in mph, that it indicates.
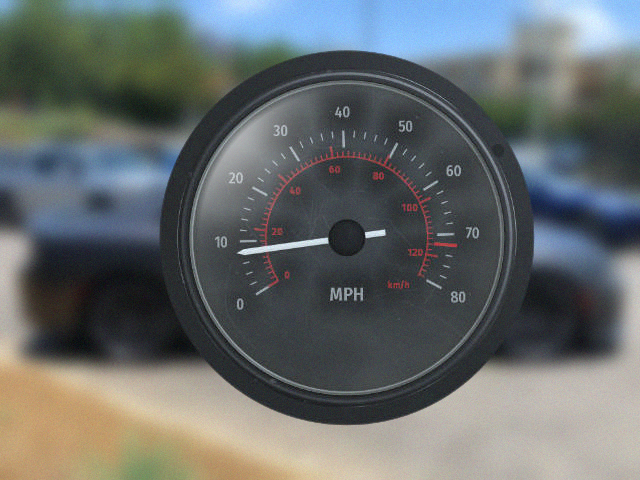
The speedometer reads 8 mph
